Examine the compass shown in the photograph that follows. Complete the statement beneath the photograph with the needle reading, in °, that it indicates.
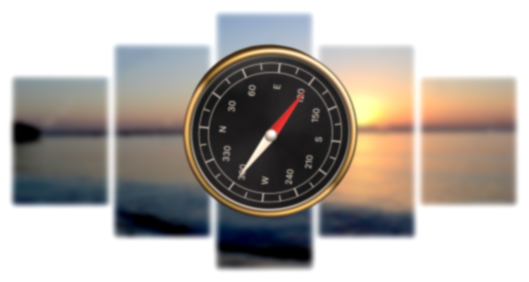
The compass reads 120 °
